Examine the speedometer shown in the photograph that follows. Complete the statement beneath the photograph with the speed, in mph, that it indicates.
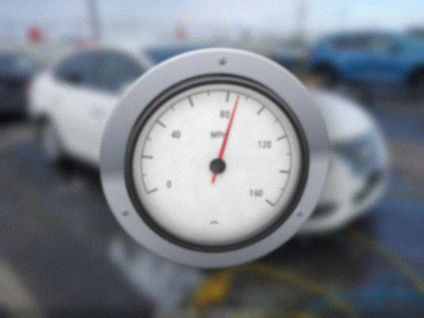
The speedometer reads 85 mph
